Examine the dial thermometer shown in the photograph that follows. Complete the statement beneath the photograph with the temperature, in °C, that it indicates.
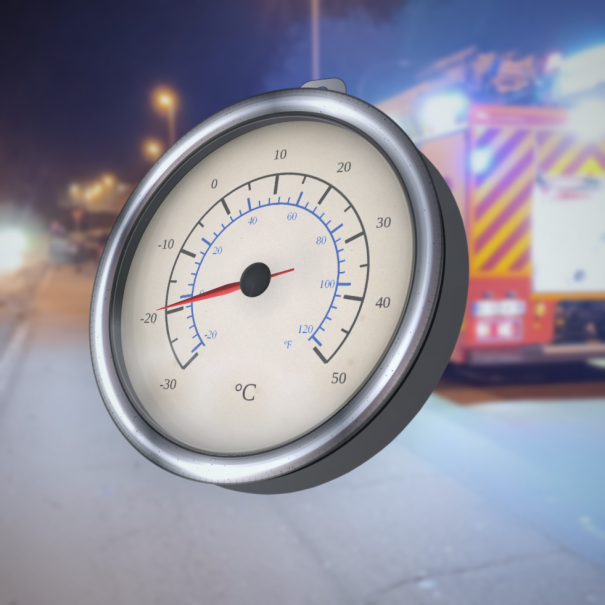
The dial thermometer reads -20 °C
